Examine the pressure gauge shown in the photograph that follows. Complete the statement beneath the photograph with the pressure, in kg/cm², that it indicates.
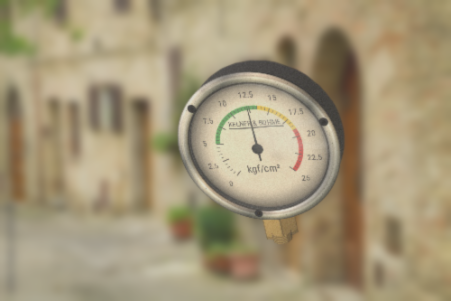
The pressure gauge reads 12.5 kg/cm²
